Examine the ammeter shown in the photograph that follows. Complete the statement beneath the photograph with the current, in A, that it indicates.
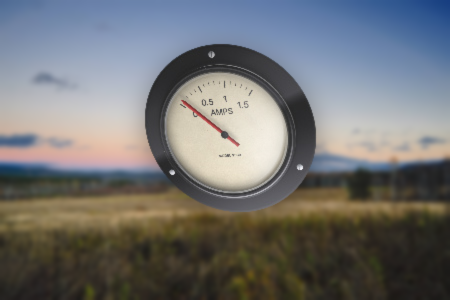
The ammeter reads 0.1 A
